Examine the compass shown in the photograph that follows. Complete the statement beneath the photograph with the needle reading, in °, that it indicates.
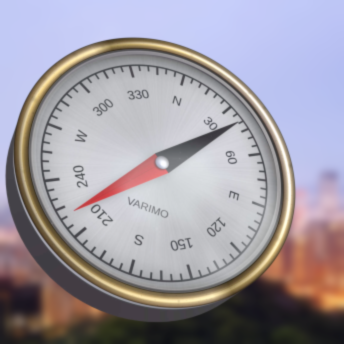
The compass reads 220 °
